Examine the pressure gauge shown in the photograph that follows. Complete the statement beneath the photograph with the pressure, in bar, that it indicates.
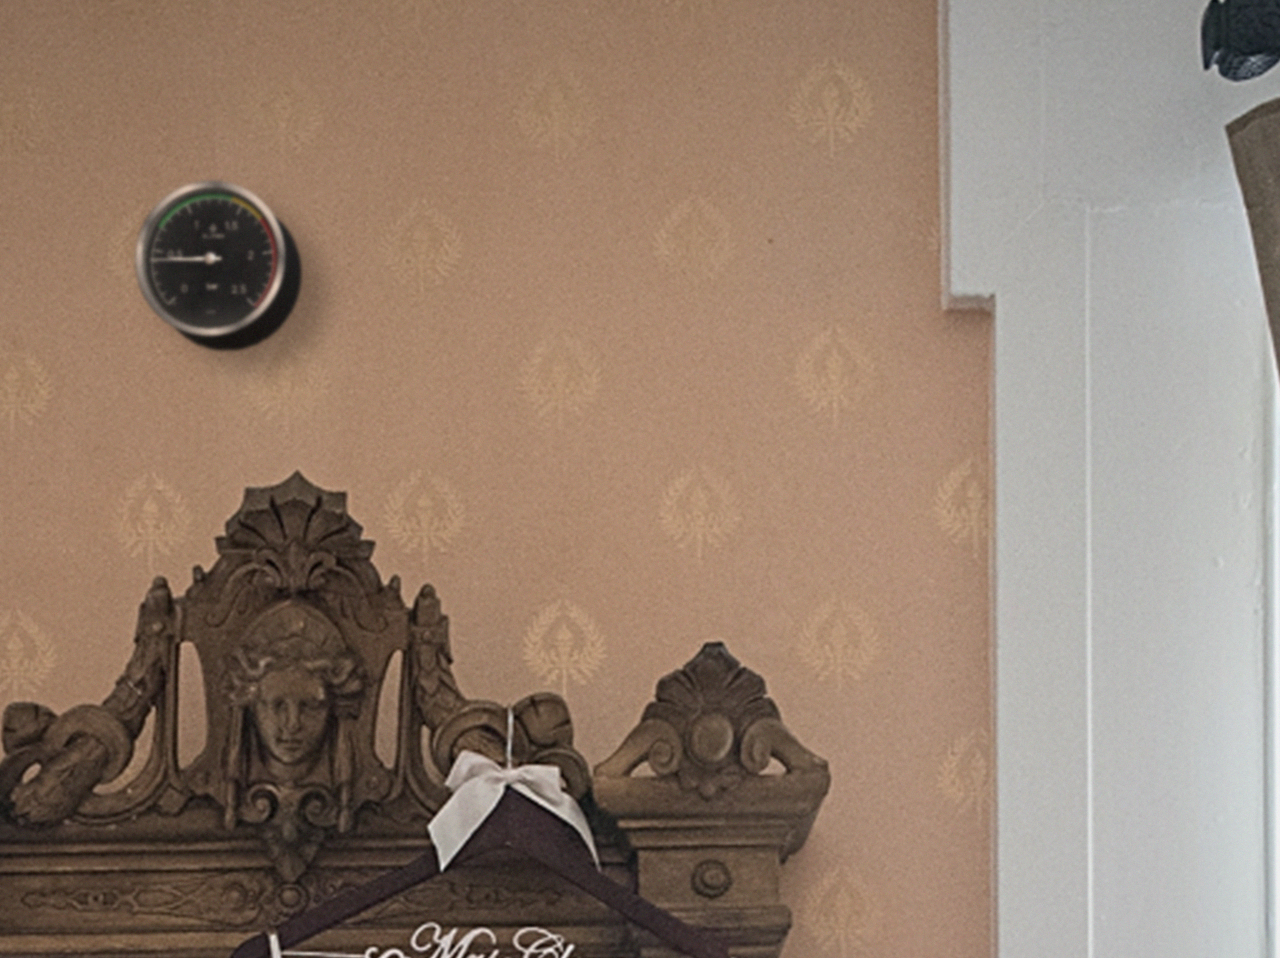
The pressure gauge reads 0.4 bar
